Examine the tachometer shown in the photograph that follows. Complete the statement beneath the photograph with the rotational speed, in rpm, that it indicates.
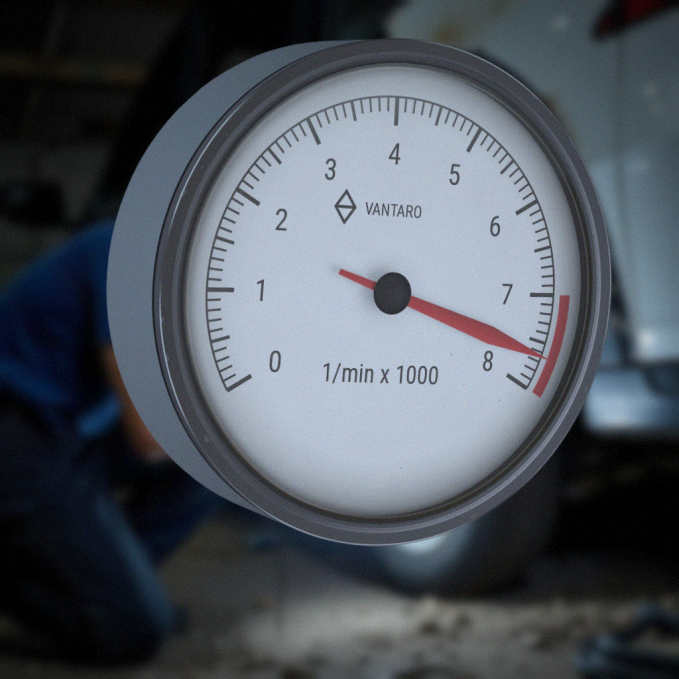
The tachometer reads 7650 rpm
